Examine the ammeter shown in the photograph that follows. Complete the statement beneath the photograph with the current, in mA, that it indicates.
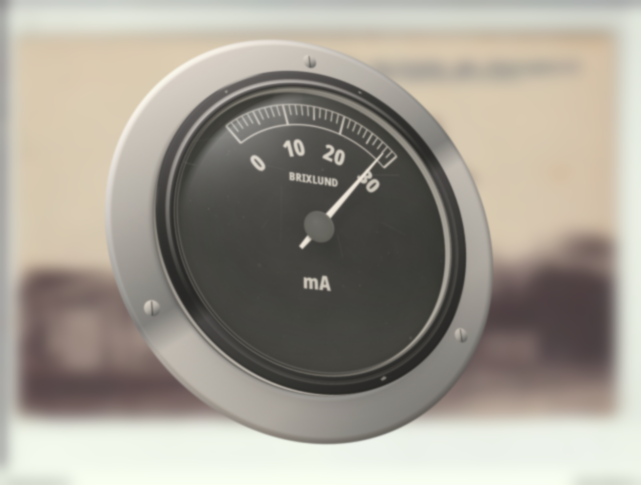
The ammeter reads 28 mA
